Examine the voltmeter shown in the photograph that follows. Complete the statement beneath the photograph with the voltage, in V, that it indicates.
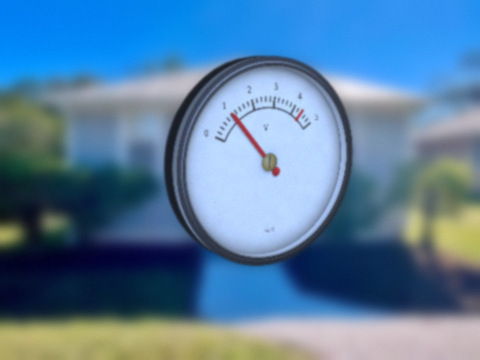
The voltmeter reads 1 V
